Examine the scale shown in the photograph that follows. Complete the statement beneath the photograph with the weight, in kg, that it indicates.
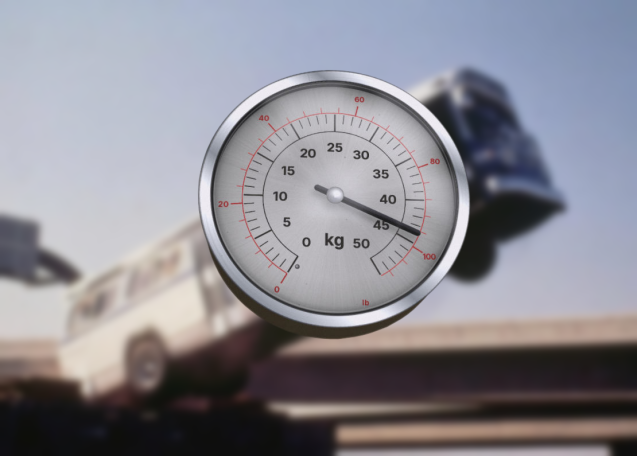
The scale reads 44 kg
